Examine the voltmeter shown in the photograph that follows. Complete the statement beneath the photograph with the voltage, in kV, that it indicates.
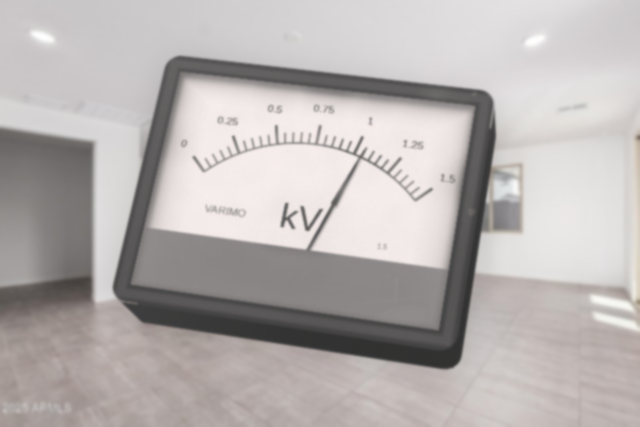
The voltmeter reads 1.05 kV
